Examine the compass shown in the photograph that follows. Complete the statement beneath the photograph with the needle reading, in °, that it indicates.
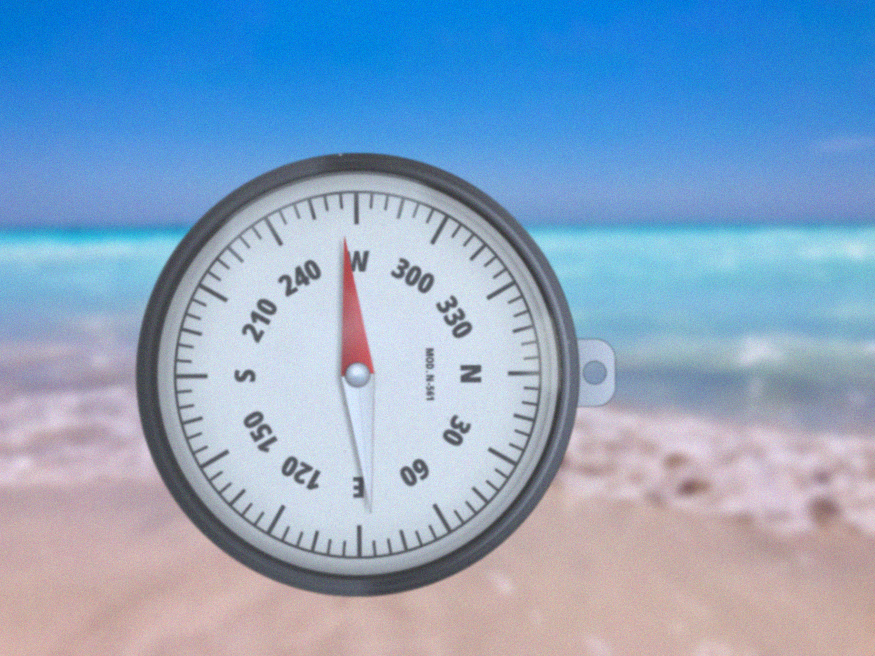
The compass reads 265 °
